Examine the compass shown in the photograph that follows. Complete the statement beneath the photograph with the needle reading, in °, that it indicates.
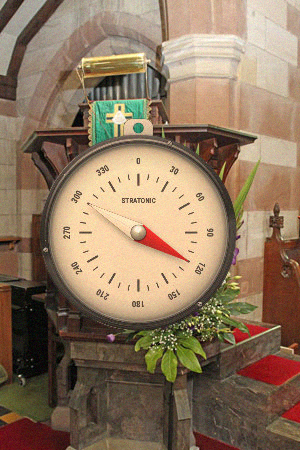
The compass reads 120 °
